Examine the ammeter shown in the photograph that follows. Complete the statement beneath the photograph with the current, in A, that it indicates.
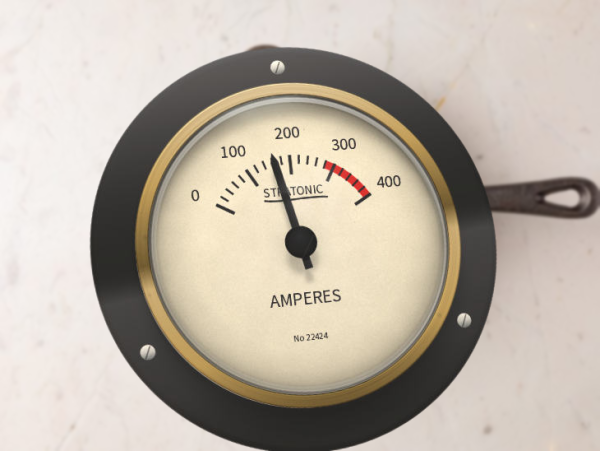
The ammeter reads 160 A
